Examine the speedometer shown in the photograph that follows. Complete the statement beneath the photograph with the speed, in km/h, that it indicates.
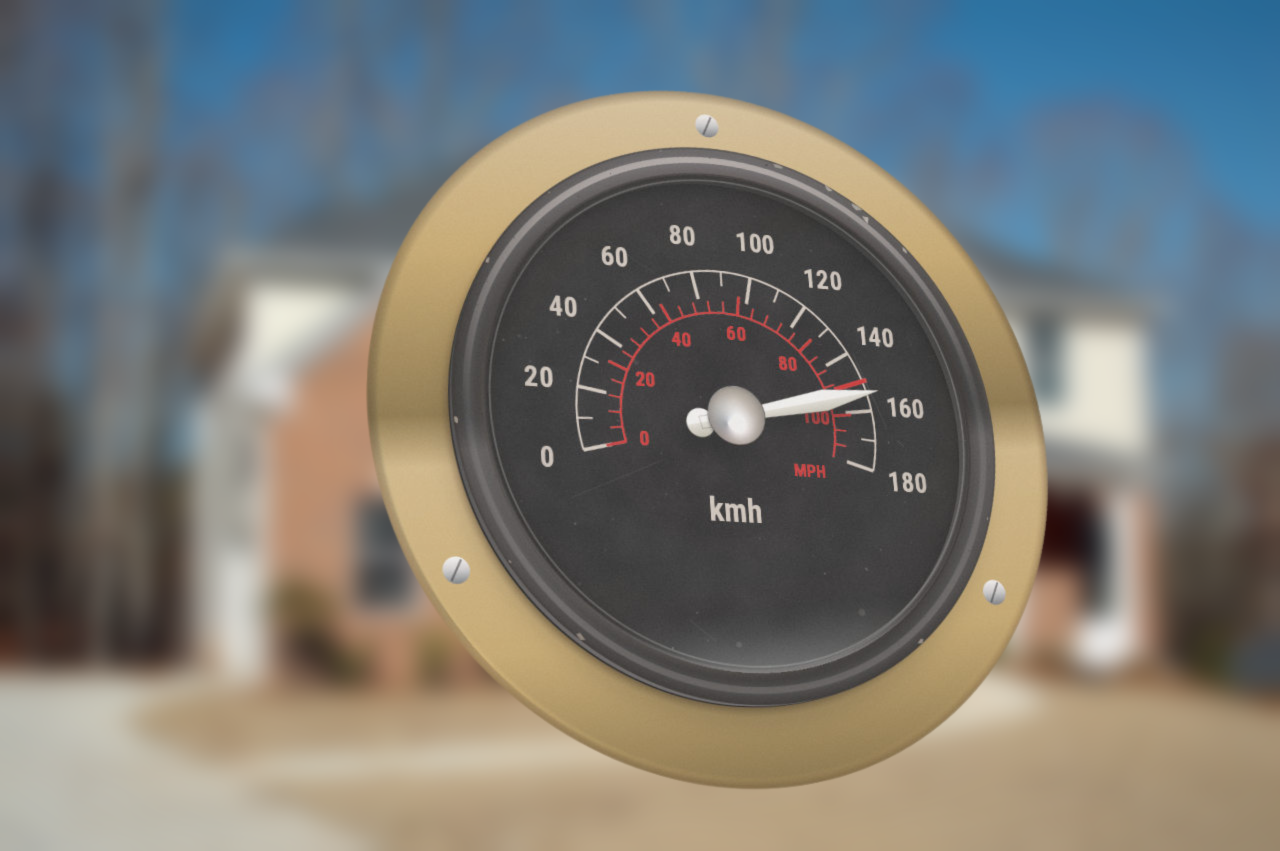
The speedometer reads 155 km/h
